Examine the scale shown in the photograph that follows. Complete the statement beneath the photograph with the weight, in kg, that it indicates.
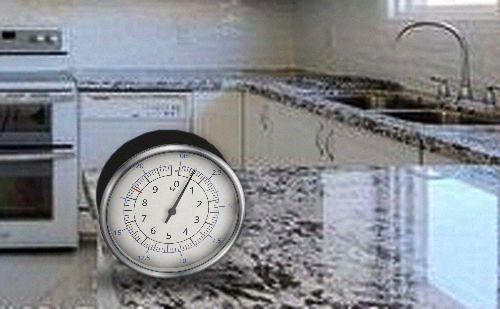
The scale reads 0.5 kg
